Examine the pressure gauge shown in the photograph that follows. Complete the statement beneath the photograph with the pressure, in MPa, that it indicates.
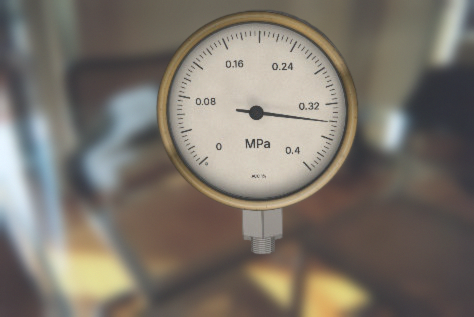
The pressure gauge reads 0.34 MPa
